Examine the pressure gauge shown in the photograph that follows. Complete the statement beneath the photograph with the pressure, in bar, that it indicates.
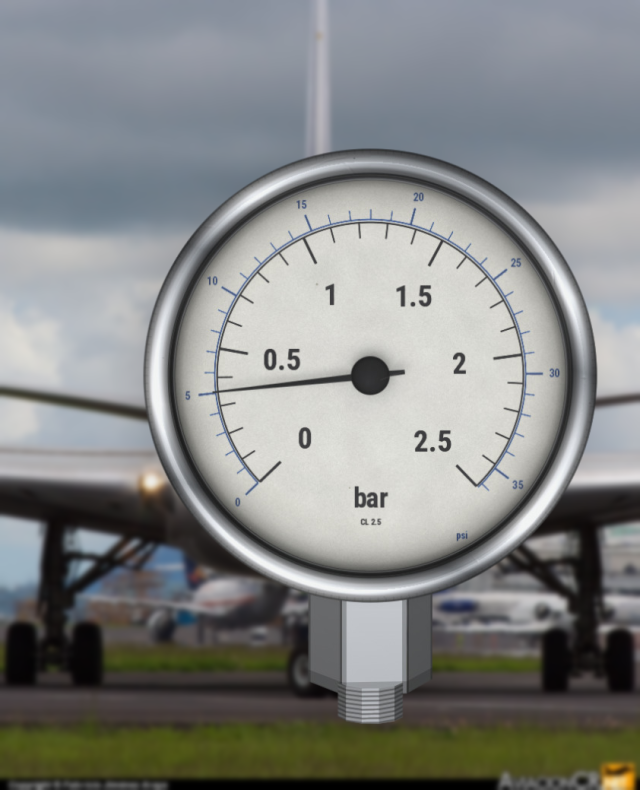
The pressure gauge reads 0.35 bar
